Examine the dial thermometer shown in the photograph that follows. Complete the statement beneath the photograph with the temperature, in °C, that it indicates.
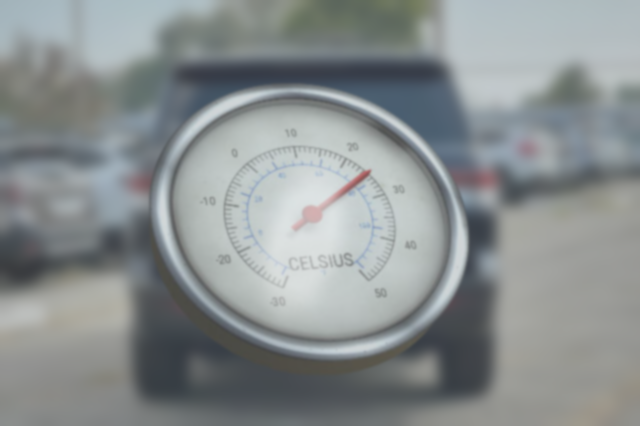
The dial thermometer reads 25 °C
